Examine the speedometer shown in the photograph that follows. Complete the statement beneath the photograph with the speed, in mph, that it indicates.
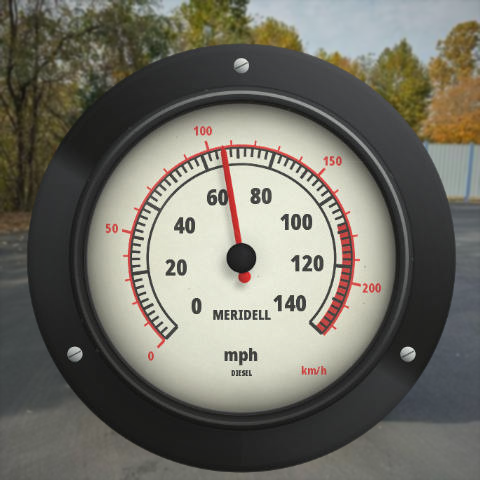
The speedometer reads 66 mph
